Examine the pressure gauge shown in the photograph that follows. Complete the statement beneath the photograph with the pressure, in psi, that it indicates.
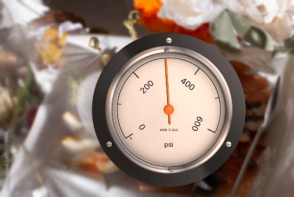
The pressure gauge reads 300 psi
